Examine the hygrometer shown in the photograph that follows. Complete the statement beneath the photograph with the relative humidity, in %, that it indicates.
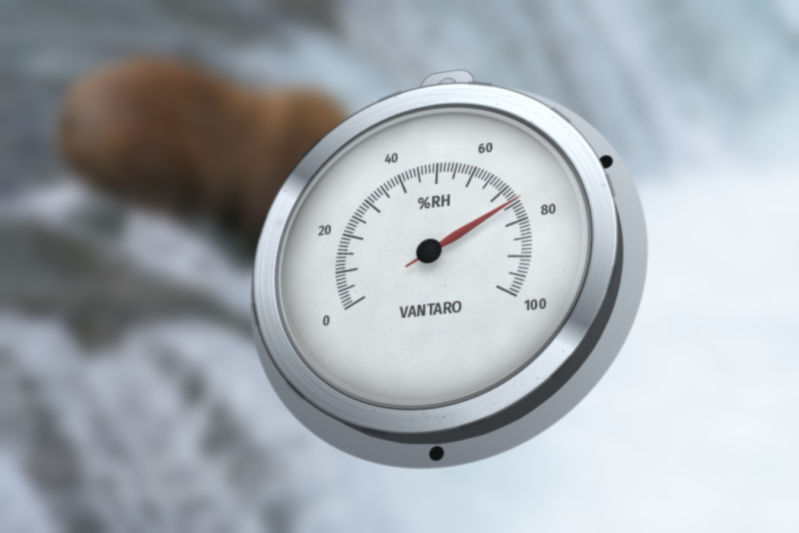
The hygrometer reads 75 %
